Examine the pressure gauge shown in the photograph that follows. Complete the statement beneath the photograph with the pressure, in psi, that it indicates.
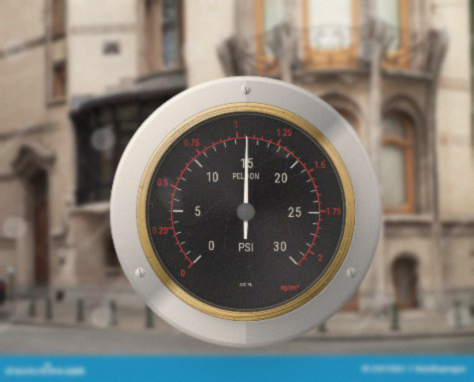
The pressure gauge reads 15 psi
